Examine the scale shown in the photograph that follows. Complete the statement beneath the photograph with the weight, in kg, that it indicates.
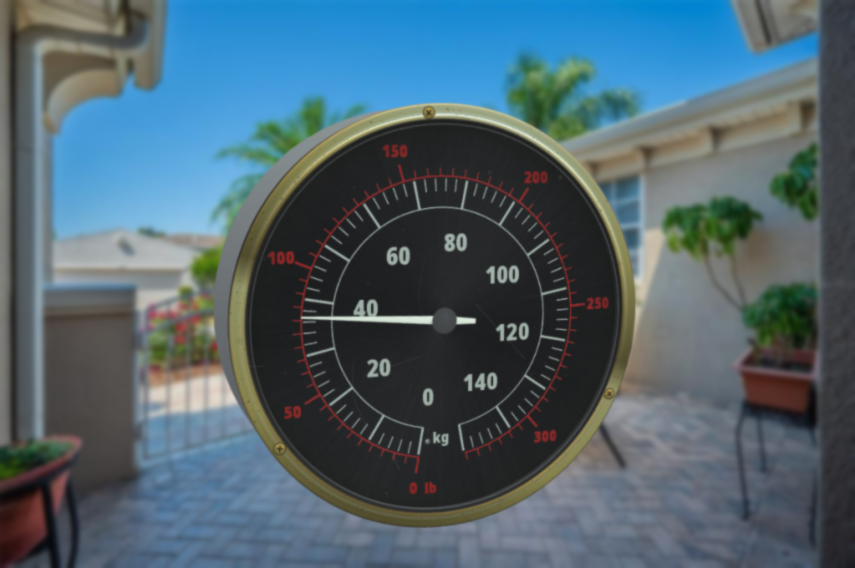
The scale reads 37 kg
